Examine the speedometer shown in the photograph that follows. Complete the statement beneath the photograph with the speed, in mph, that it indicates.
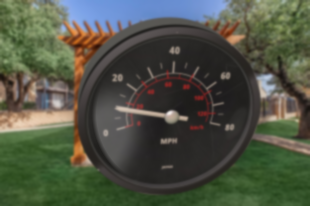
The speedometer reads 10 mph
